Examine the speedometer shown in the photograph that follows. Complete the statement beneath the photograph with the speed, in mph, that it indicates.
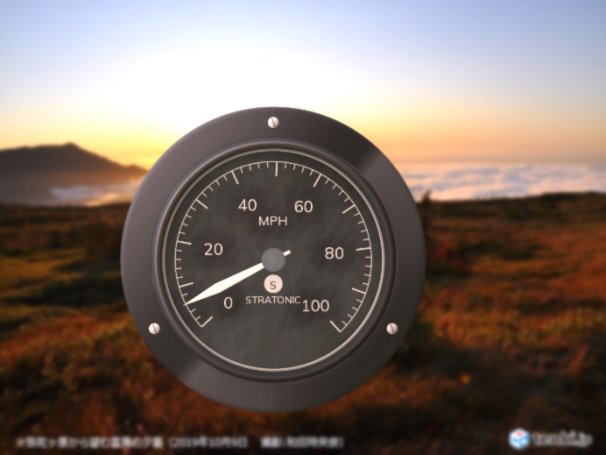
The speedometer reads 6 mph
